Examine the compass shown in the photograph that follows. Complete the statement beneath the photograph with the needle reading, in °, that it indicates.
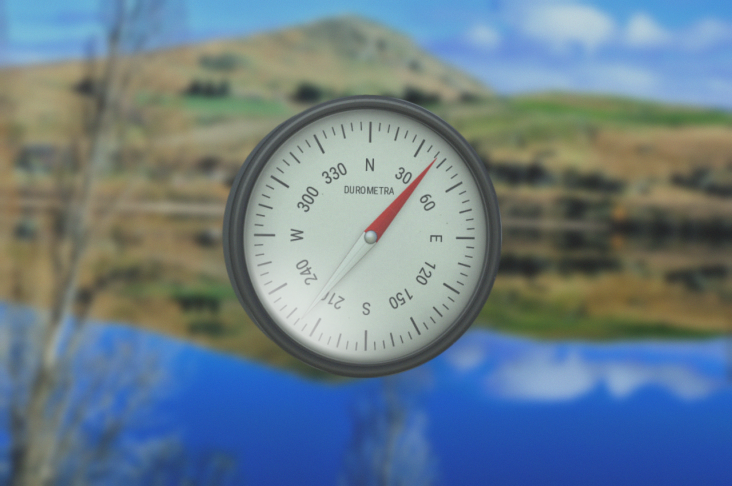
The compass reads 40 °
